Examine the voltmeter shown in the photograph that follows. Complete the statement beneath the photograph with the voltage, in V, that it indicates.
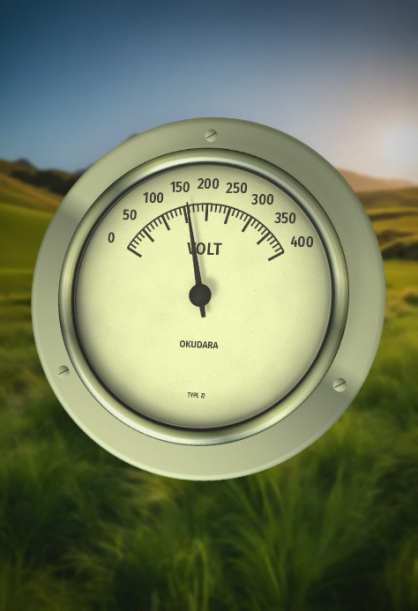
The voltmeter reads 160 V
